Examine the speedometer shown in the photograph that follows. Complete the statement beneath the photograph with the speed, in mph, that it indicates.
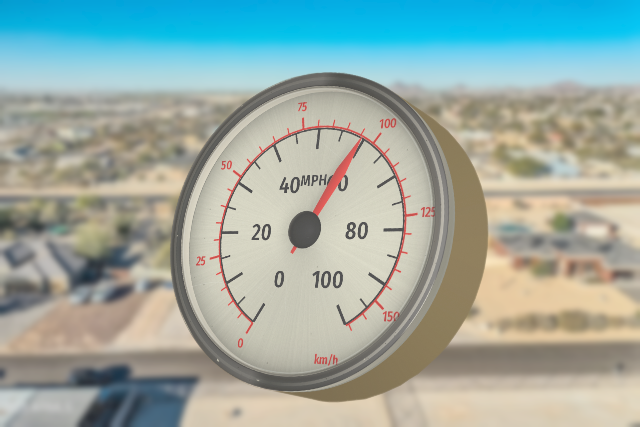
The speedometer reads 60 mph
